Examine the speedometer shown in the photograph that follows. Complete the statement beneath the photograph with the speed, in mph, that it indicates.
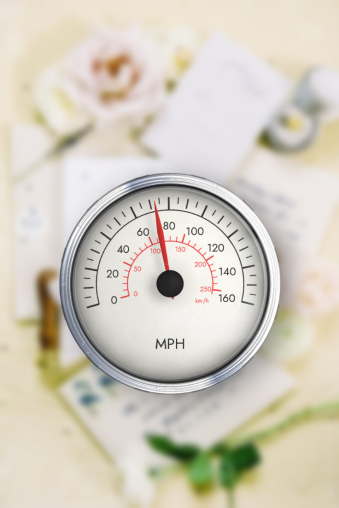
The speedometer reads 72.5 mph
